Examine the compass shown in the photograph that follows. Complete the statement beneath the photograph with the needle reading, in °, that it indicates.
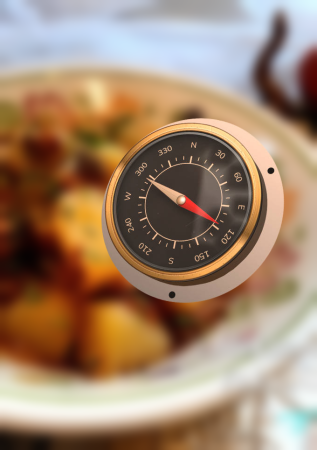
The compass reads 115 °
